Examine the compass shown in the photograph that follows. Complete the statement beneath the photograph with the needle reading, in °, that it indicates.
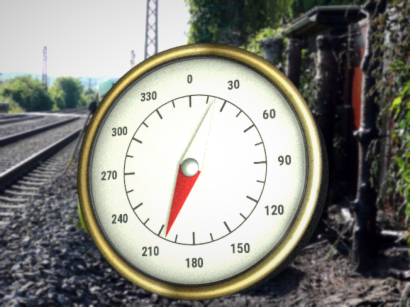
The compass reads 202.5 °
